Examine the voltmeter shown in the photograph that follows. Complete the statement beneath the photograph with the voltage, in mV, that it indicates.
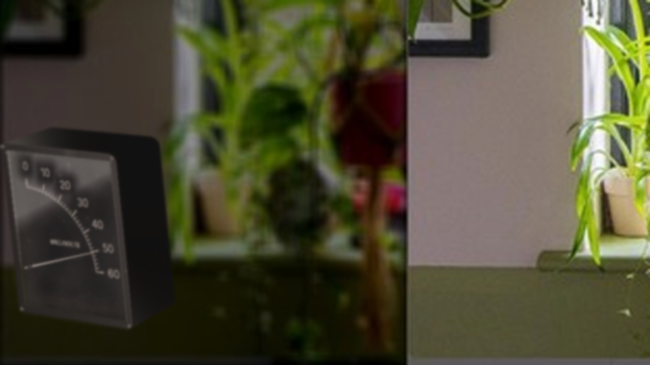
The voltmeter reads 50 mV
